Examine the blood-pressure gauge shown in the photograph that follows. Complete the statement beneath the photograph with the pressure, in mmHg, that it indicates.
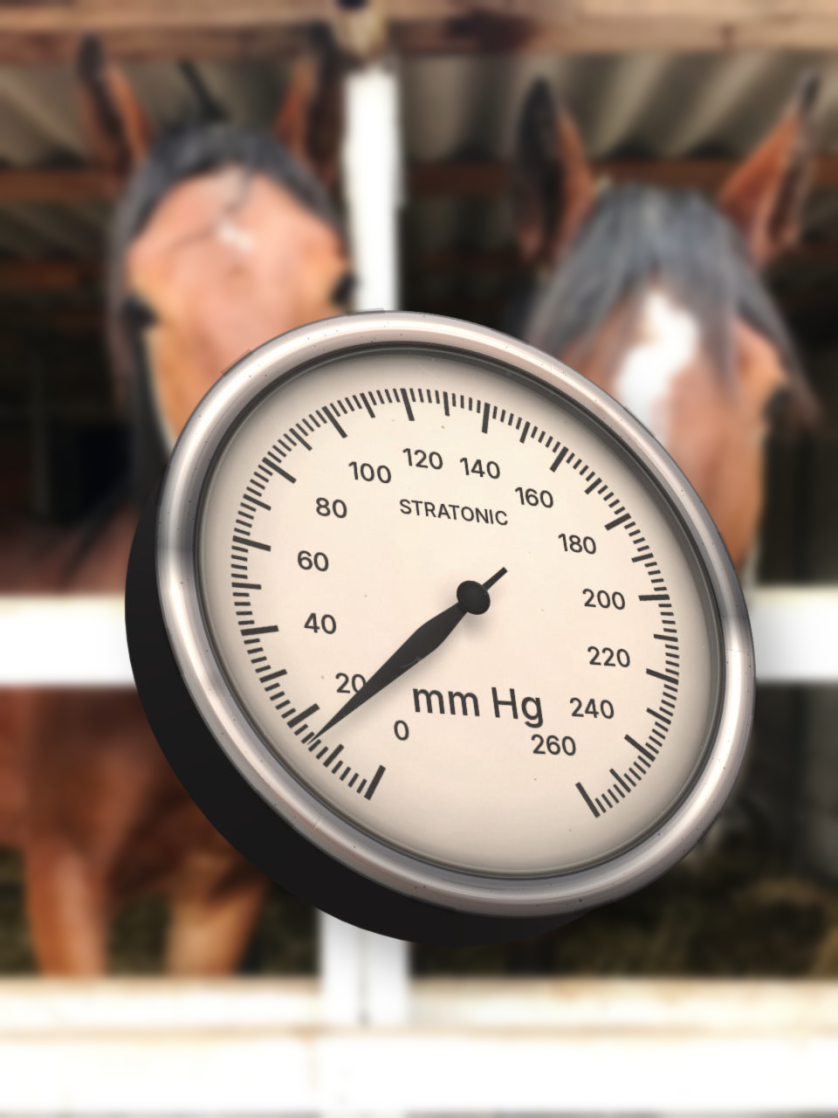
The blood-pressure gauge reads 15 mmHg
